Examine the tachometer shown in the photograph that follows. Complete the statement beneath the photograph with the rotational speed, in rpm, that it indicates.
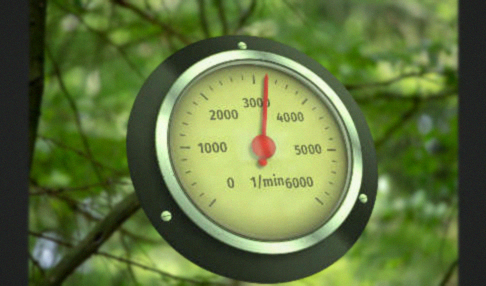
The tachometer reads 3200 rpm
